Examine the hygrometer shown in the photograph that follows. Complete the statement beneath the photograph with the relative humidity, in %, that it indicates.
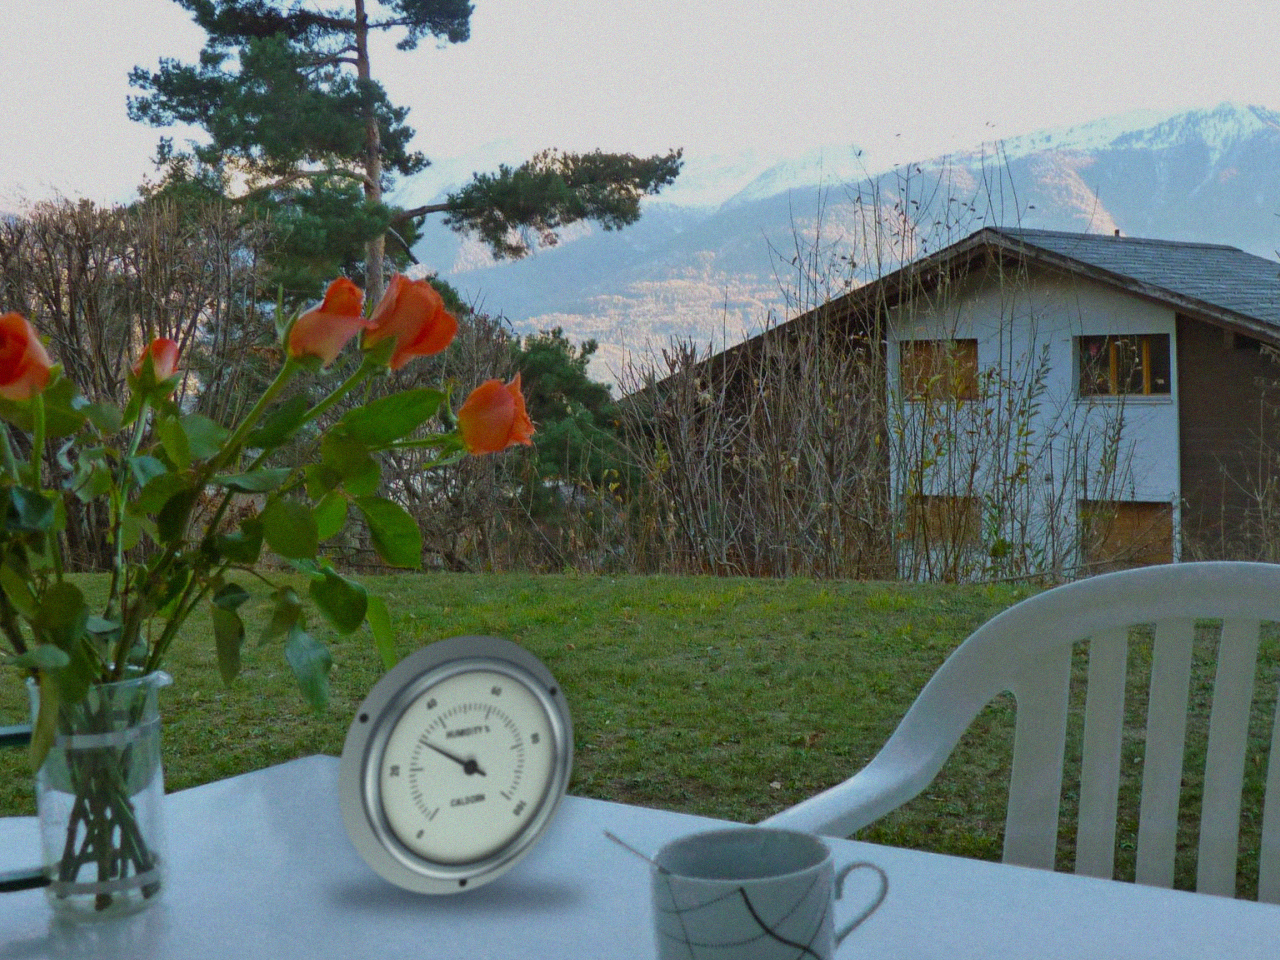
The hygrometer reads 30 %
